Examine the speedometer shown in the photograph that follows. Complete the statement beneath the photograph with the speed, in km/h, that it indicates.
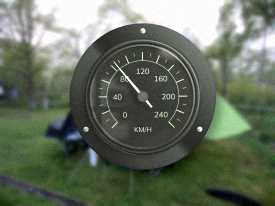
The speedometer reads 85 km/h
